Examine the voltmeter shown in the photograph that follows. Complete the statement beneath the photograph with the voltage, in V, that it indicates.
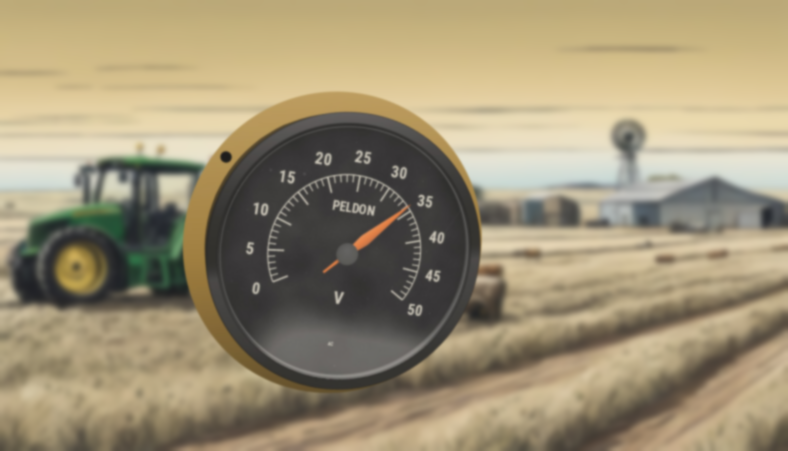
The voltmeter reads 34 V
